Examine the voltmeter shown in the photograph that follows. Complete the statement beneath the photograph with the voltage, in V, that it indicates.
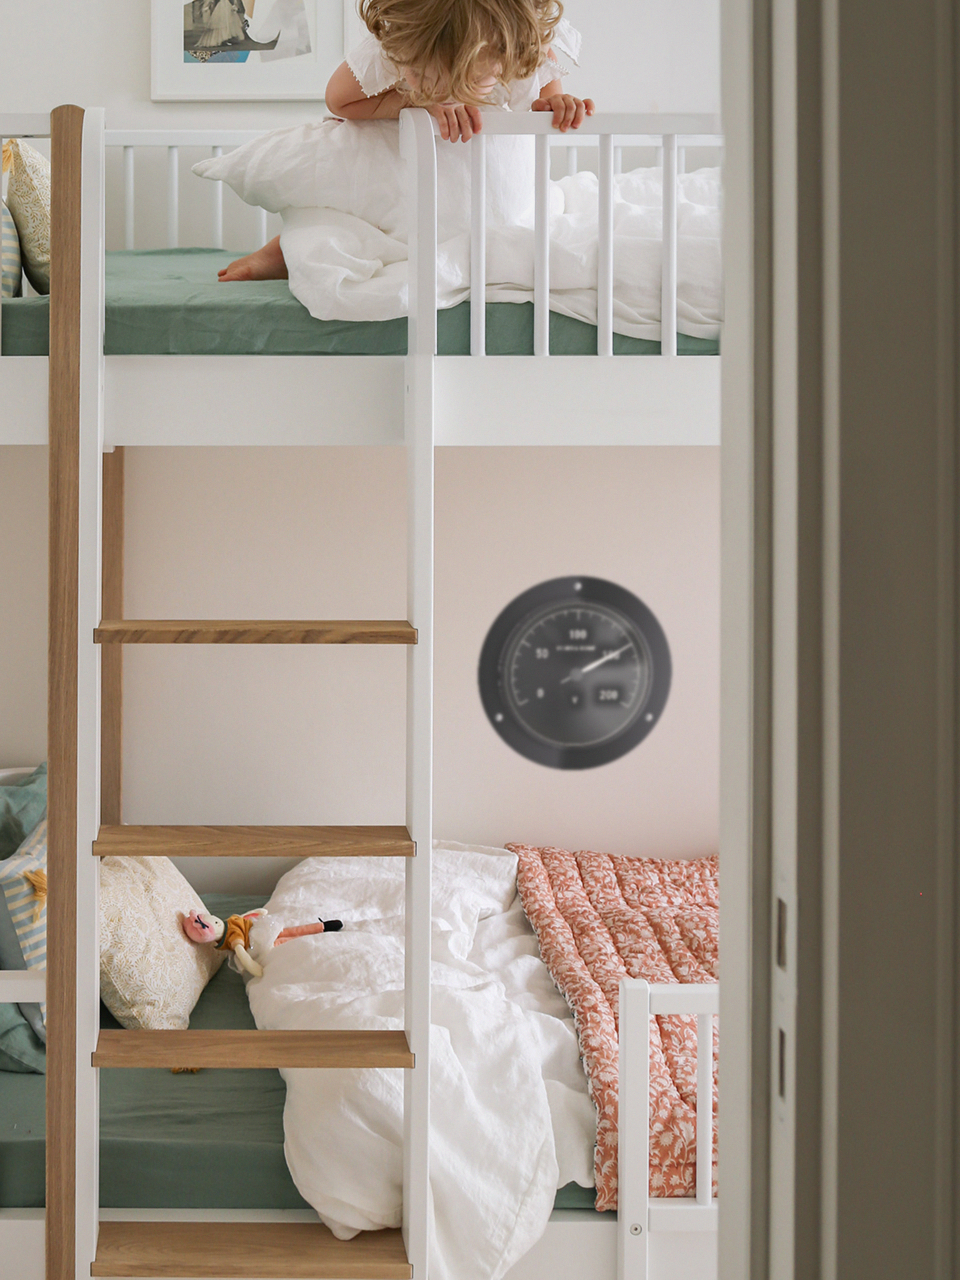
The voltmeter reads 150 V
